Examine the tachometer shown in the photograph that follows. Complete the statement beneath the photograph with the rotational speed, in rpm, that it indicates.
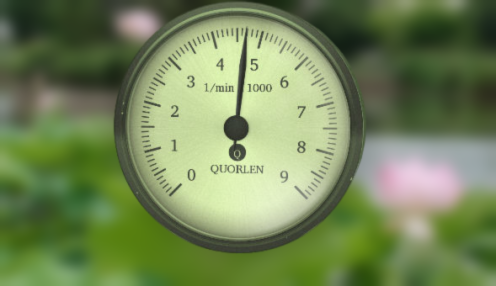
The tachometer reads 4700 rpm
